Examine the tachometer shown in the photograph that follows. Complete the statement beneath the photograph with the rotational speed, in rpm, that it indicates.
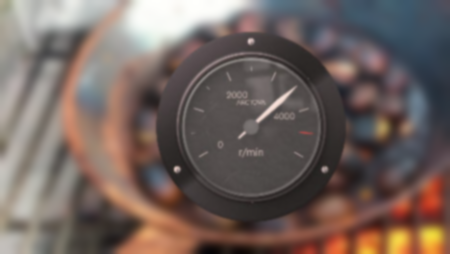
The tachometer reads 3500 rpm
